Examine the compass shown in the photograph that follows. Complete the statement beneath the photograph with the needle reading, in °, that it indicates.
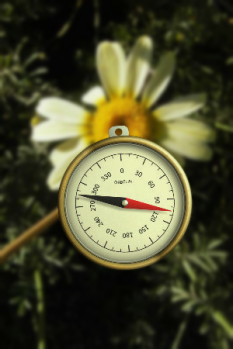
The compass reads 105 °
